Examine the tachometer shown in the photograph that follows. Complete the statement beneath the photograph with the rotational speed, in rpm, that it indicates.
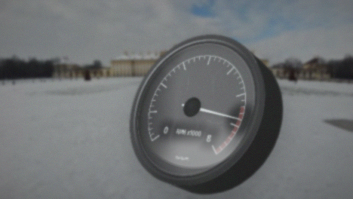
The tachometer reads 6800 rpm
